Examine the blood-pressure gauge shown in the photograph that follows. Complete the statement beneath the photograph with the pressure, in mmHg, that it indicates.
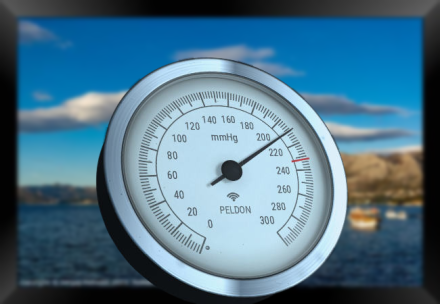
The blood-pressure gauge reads 210 mmHg
